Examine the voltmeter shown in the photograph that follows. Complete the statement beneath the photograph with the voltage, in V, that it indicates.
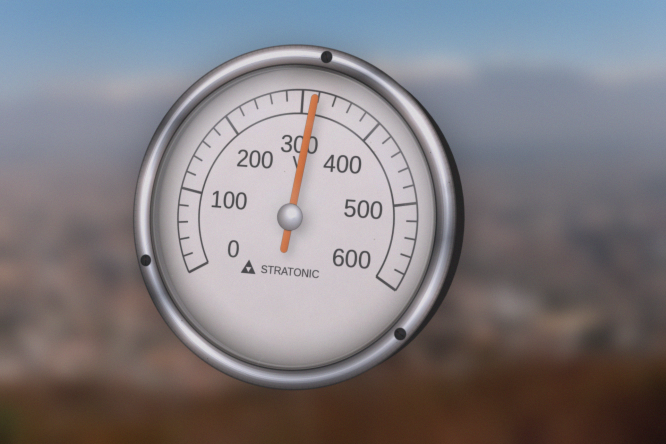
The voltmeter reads 320 V
